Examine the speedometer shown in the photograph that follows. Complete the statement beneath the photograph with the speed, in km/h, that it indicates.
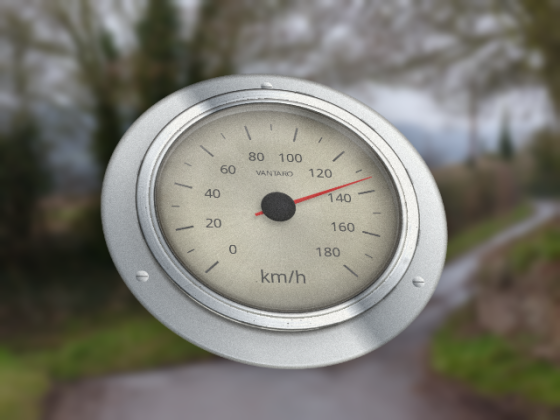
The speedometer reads 135 km/h
